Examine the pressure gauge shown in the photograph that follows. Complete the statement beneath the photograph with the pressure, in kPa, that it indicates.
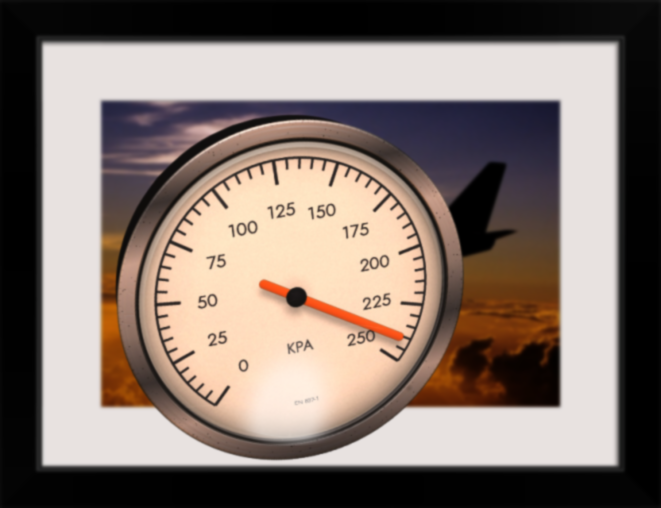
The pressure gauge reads 240 kPa
